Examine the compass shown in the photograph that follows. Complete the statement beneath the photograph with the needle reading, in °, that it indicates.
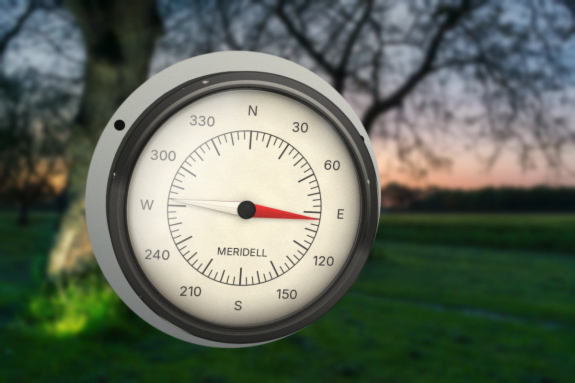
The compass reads 95 °
